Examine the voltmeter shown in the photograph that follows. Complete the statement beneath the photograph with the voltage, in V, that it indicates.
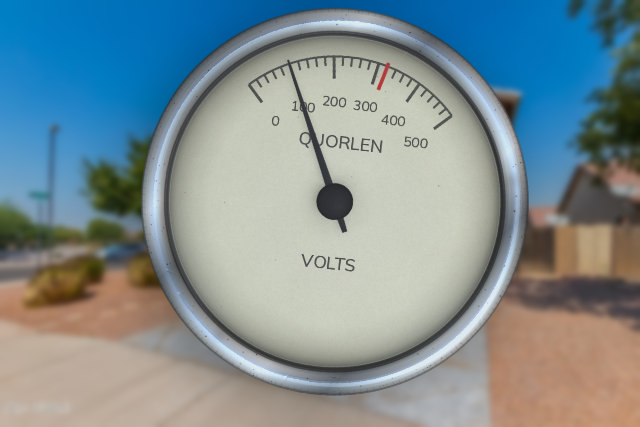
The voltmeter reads 100 V
